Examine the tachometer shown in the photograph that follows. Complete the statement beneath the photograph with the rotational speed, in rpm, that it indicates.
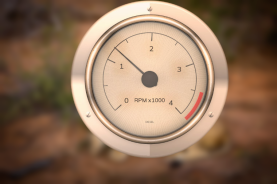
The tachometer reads 1250 rpm
